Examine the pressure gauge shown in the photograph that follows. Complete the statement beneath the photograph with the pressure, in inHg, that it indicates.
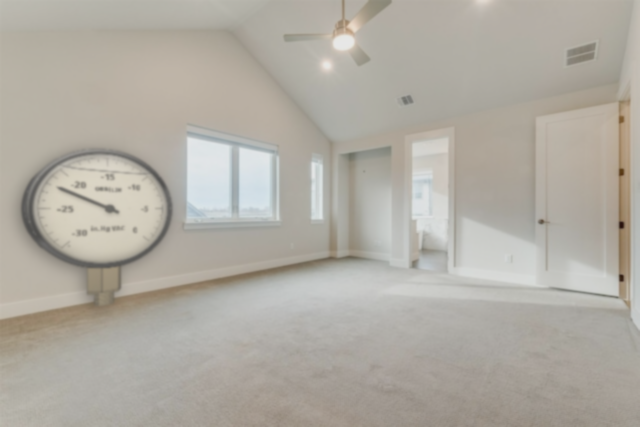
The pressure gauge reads -22 inHg
